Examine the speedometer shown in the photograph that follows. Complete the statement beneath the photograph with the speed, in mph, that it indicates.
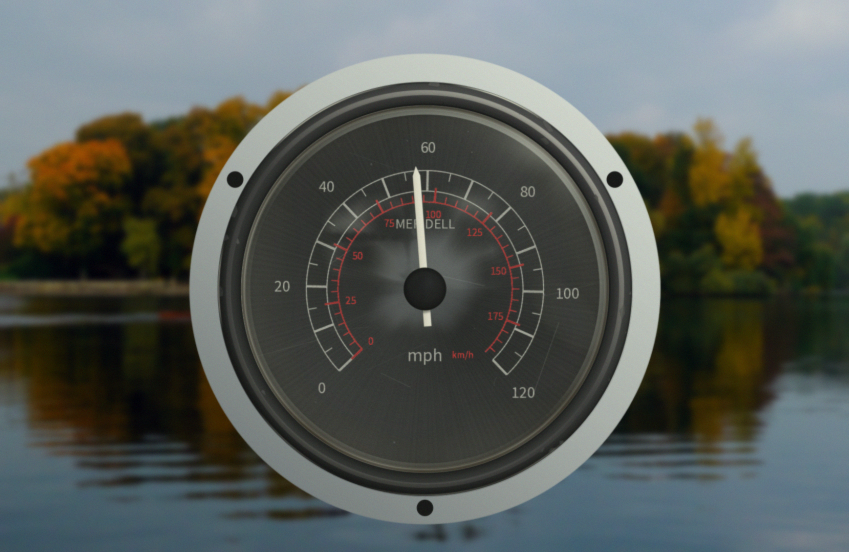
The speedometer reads 57.5 mph
